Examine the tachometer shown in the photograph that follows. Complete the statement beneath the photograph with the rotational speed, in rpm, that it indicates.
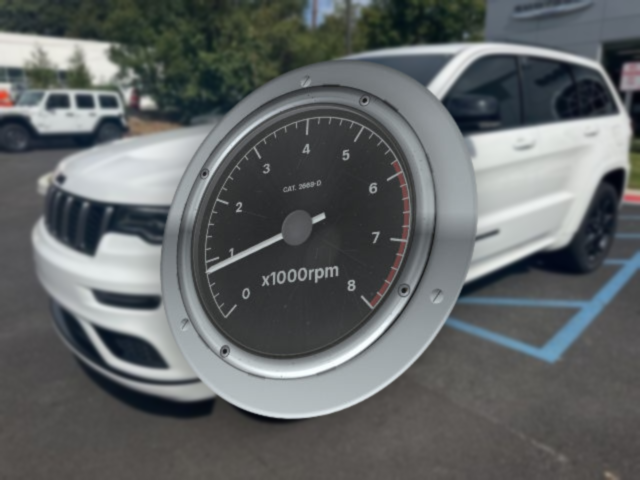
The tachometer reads 800 rpm
